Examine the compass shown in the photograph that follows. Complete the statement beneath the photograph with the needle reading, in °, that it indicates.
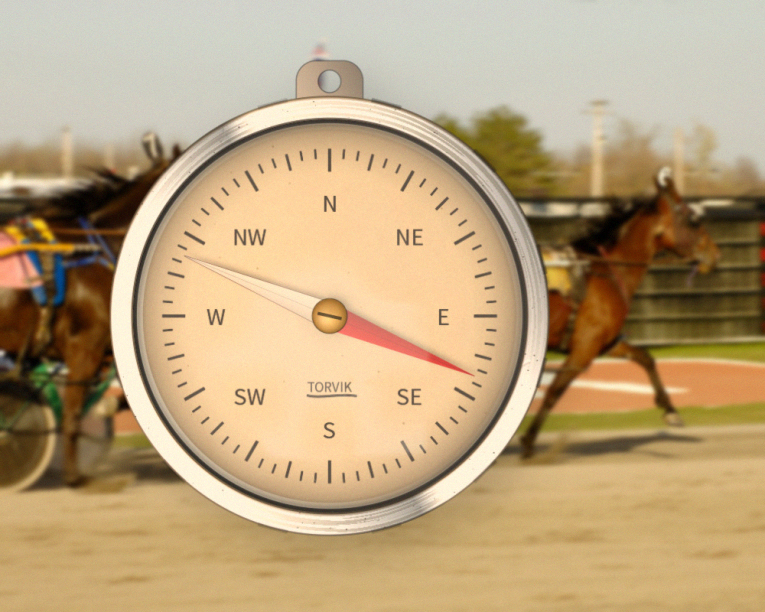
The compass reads 112.5 °
